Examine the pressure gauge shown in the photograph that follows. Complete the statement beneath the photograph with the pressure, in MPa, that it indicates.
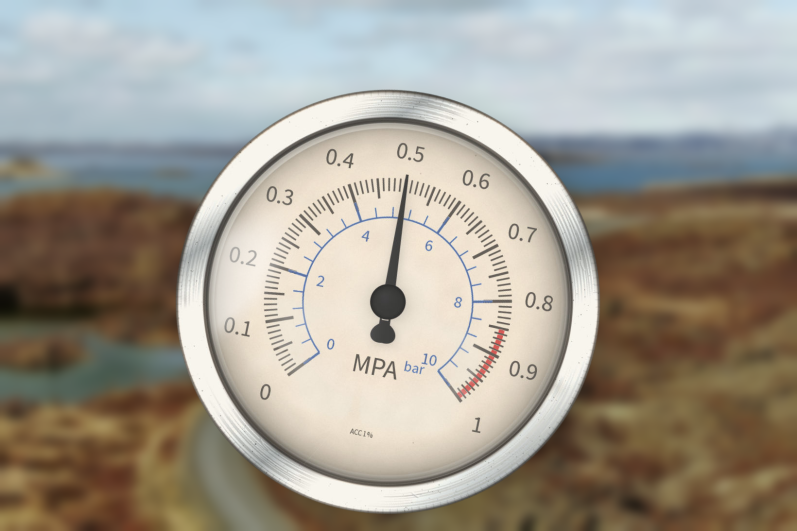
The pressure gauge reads 0.5 MPa
